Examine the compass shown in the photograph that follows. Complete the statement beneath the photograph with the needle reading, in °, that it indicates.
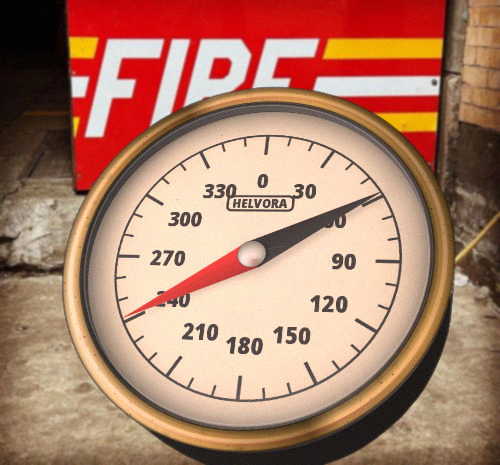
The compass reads 240 °
